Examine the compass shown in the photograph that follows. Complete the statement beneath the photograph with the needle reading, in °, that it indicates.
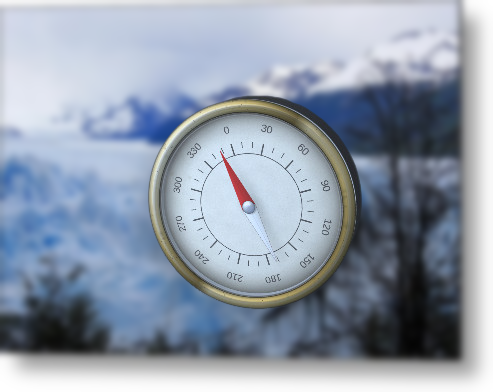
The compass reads 350 °
